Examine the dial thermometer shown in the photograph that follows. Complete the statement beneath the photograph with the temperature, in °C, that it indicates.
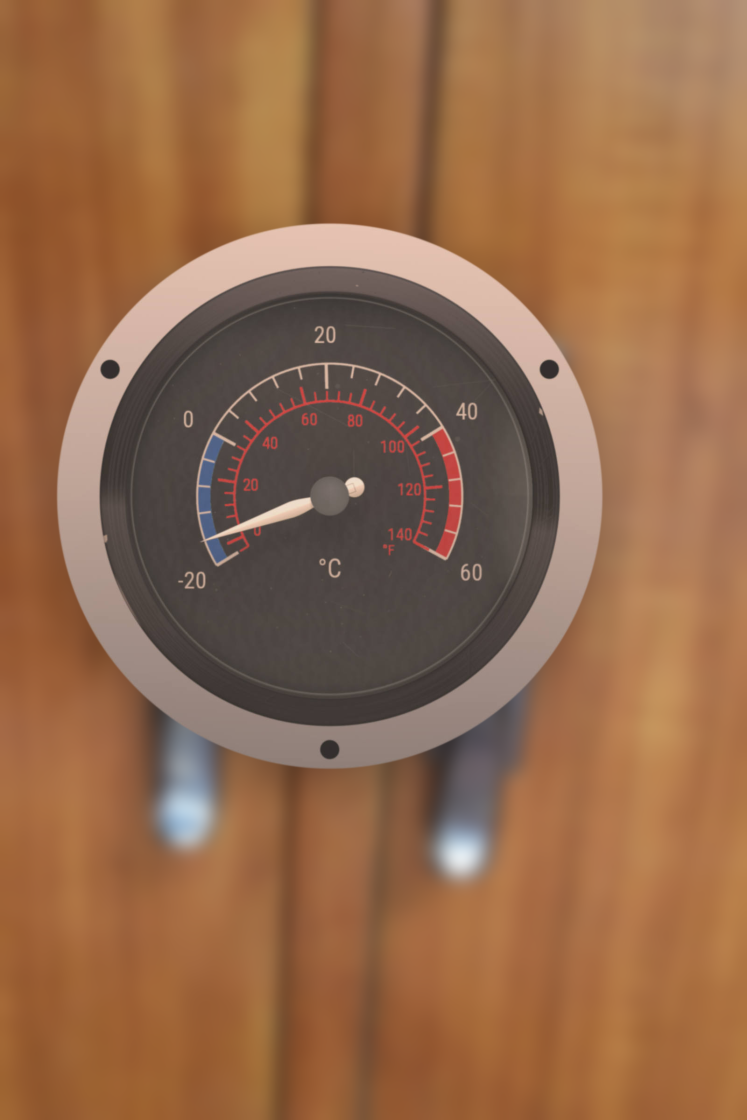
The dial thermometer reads -16 °C
